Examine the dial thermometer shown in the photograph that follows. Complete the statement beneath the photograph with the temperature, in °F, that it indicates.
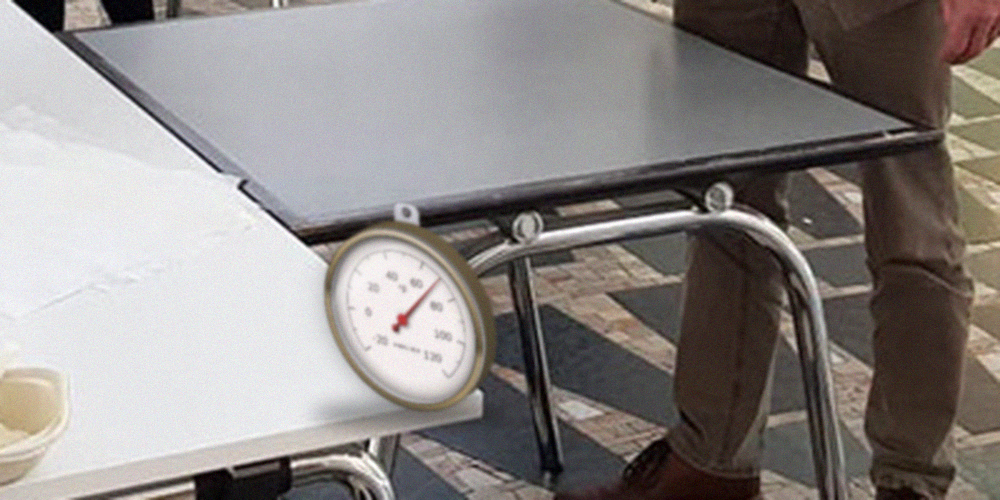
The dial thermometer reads 70 °F
